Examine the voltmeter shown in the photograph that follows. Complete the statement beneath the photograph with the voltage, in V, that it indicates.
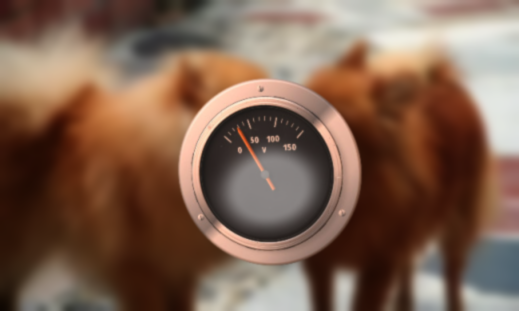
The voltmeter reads 30 V
